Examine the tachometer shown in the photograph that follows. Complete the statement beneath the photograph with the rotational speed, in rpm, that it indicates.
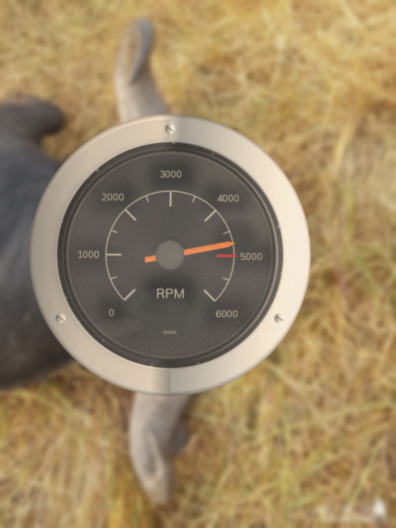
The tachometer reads 4750 rpm
